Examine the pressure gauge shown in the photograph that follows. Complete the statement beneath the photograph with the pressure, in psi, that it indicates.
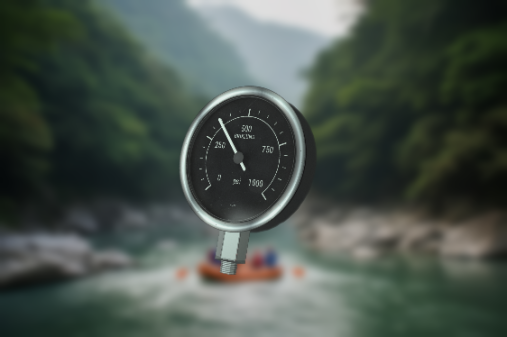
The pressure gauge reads 350 psi
